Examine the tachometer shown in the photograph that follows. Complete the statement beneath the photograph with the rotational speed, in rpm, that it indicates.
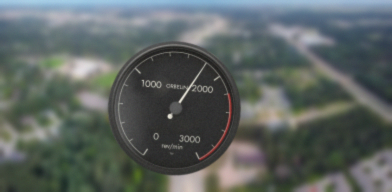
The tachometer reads 1800 rpm
